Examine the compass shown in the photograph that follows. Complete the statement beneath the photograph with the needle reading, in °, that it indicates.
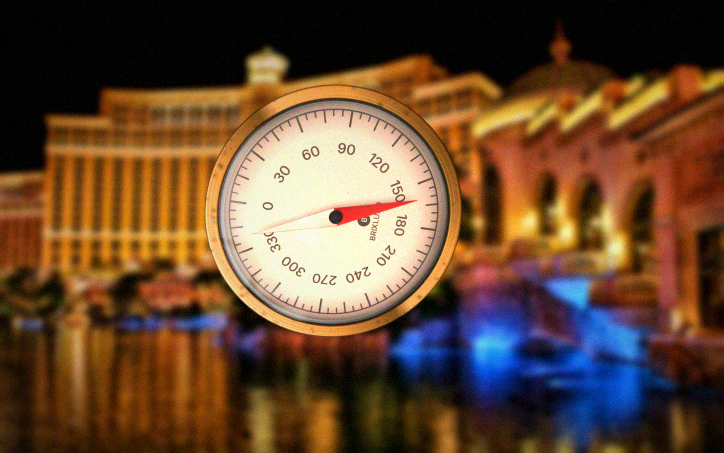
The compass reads 160 °
